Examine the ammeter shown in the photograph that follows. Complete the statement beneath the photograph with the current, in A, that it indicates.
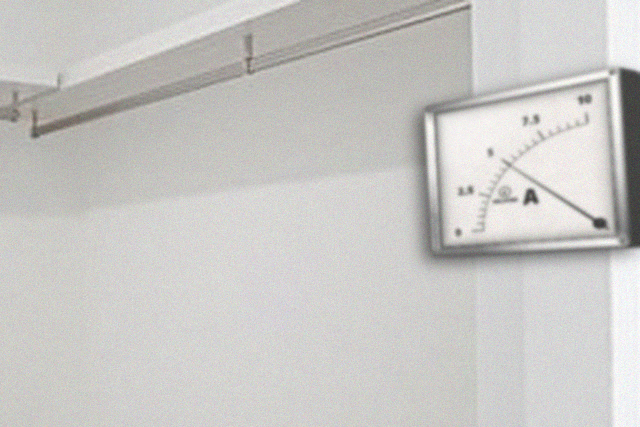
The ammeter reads 5 A
